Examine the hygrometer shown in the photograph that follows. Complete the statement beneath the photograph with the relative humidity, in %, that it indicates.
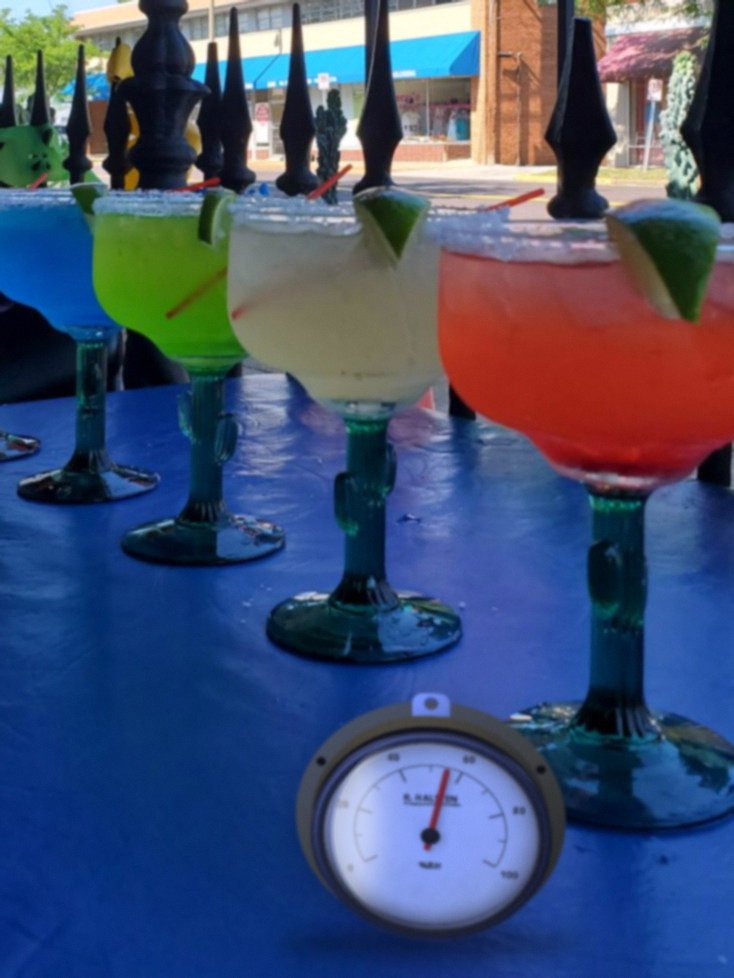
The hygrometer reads 55 %
